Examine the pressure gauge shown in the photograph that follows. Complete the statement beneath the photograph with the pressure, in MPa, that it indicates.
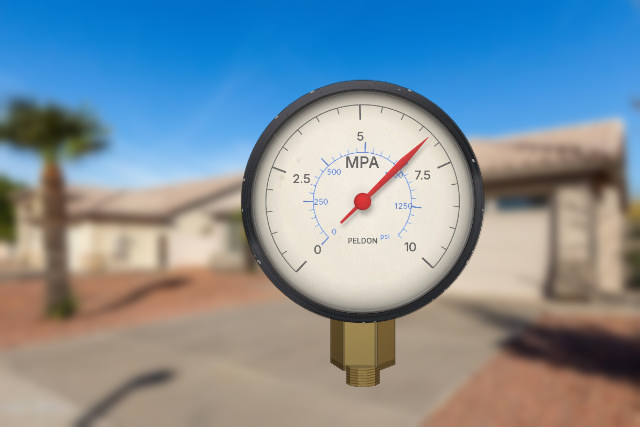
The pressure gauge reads 6.75 MPa
